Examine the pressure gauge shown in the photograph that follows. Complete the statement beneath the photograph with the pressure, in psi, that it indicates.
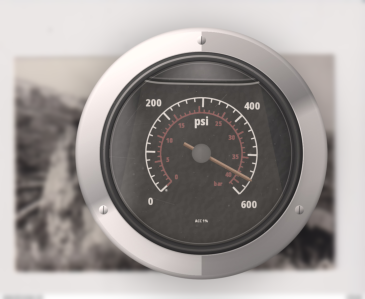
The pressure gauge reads 560 psi
